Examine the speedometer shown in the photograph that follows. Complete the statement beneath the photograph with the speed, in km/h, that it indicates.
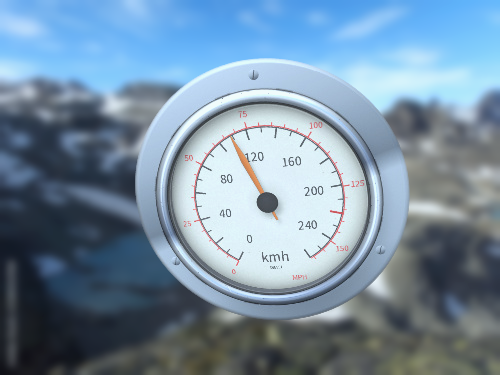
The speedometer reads 110 km/h
